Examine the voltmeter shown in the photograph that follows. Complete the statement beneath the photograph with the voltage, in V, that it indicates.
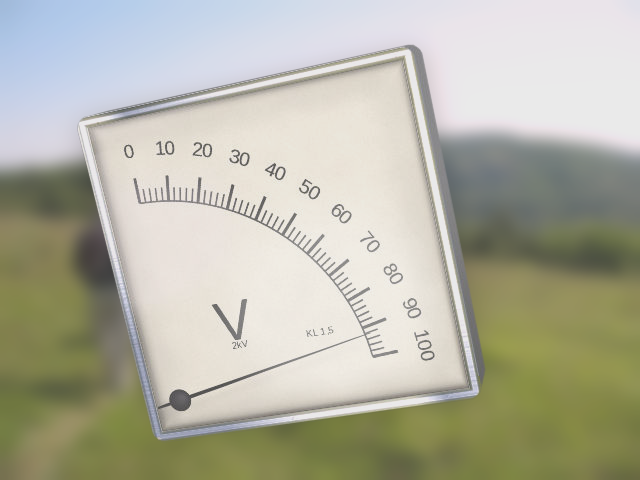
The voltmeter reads 92 V
